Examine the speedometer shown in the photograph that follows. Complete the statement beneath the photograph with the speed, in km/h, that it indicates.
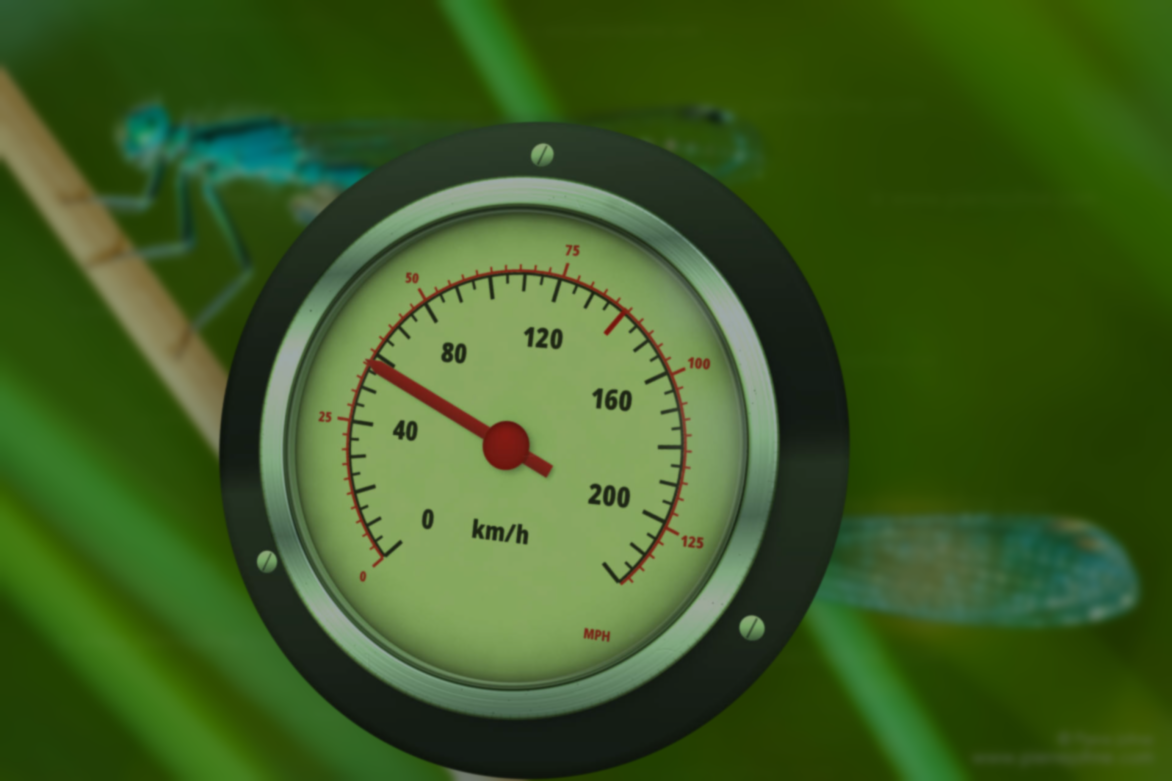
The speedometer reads 57.5 km/h
